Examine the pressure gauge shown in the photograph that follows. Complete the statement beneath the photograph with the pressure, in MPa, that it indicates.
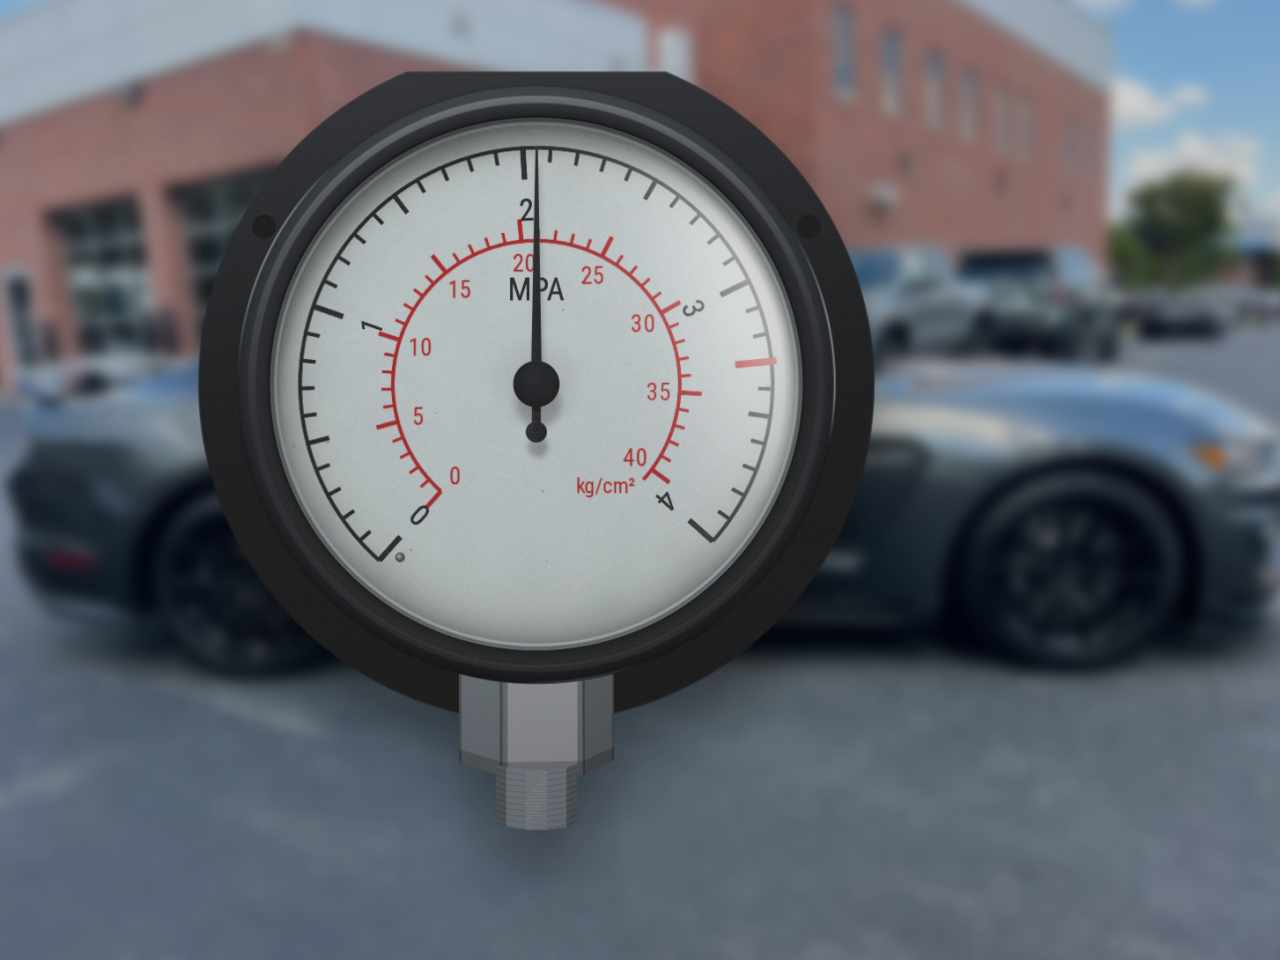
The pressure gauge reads 2.05 MPa
